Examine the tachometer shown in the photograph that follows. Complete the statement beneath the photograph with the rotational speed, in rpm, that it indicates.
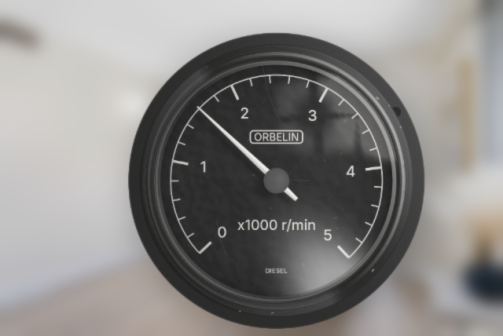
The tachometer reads 1600 rpm
